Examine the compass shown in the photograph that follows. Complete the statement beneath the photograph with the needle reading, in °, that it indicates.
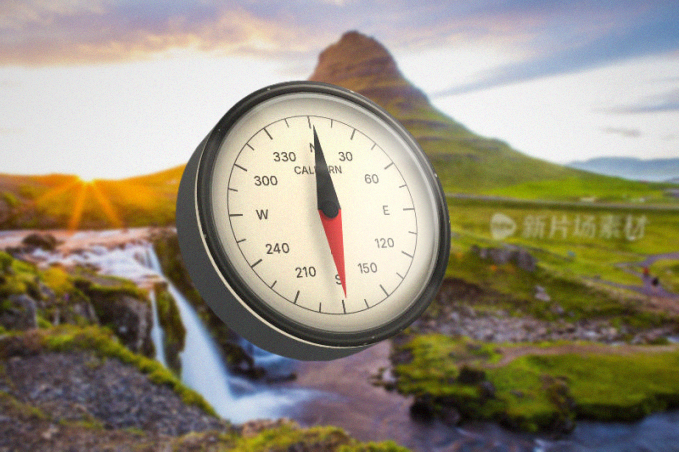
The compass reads 180 °
